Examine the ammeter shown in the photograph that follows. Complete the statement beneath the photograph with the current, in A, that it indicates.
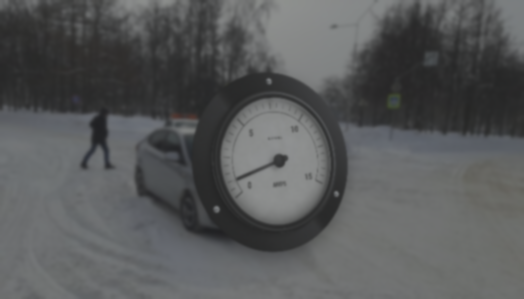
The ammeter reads 1 A
